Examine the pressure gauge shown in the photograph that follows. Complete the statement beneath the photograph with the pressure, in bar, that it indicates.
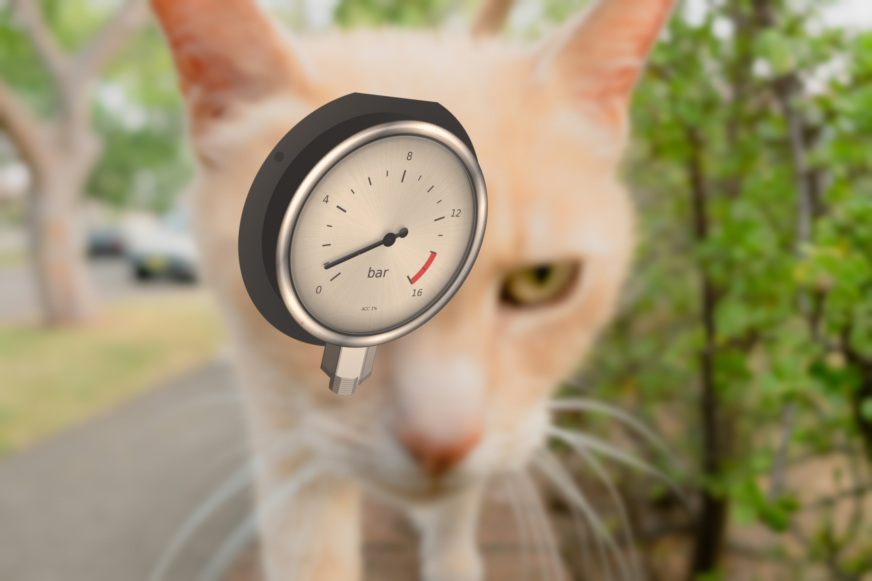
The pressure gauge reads 1 bar
